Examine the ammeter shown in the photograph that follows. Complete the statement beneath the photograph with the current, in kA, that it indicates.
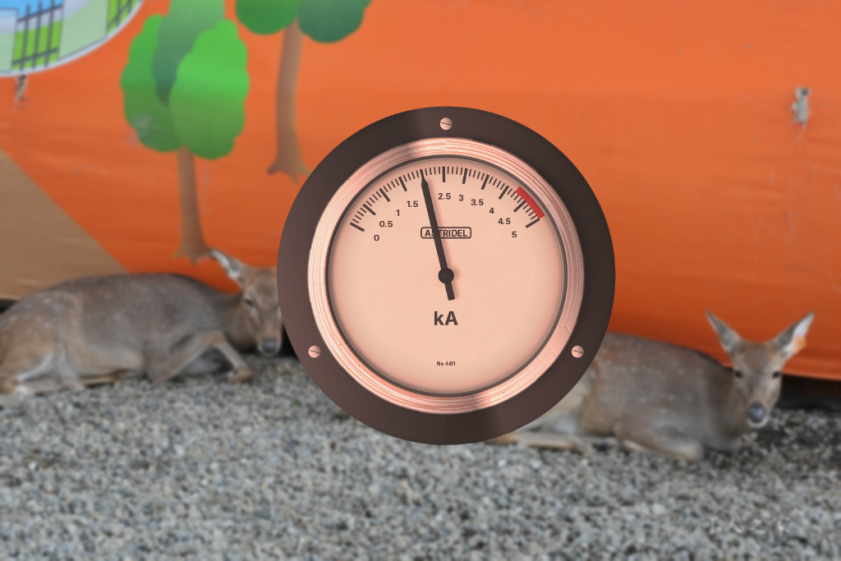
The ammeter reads 2 kA
